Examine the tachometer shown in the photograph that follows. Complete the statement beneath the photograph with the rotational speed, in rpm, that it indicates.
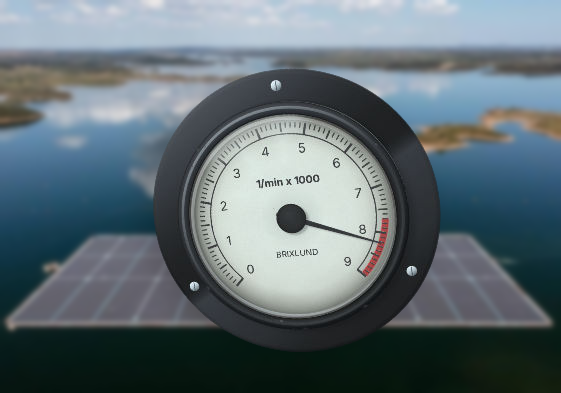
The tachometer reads 8200 rpm
